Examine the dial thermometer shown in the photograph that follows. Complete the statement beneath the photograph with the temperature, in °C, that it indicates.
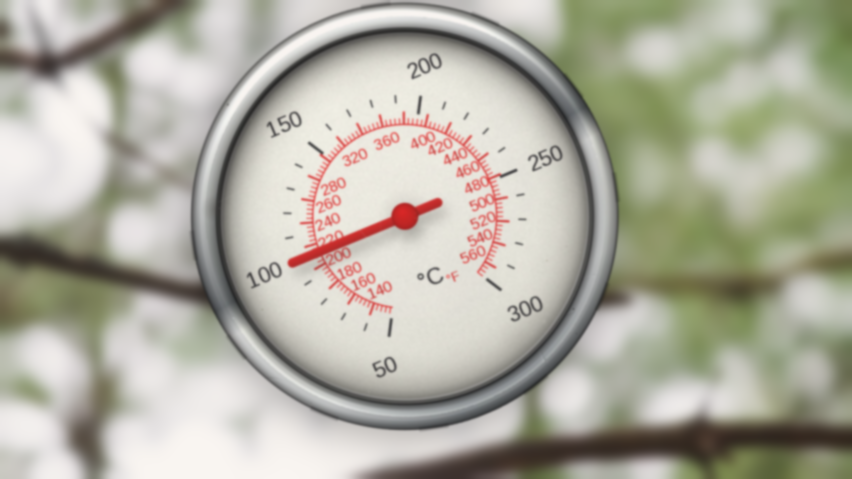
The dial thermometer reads 100 °C
